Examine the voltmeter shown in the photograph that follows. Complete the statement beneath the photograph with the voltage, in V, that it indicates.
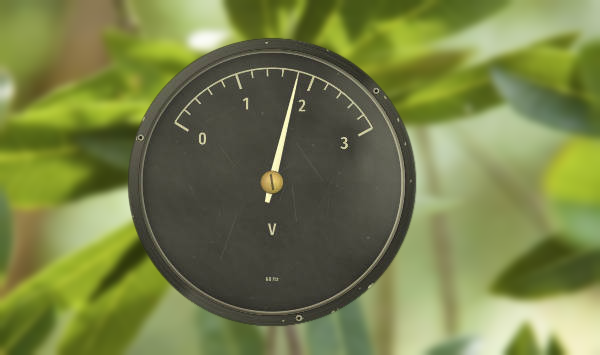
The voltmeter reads 1.8 V
